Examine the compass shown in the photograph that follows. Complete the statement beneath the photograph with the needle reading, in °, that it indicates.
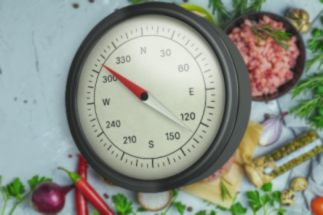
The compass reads 310 °
